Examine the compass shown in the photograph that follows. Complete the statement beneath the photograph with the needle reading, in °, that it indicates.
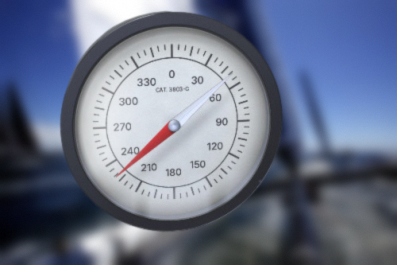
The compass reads 230 °
